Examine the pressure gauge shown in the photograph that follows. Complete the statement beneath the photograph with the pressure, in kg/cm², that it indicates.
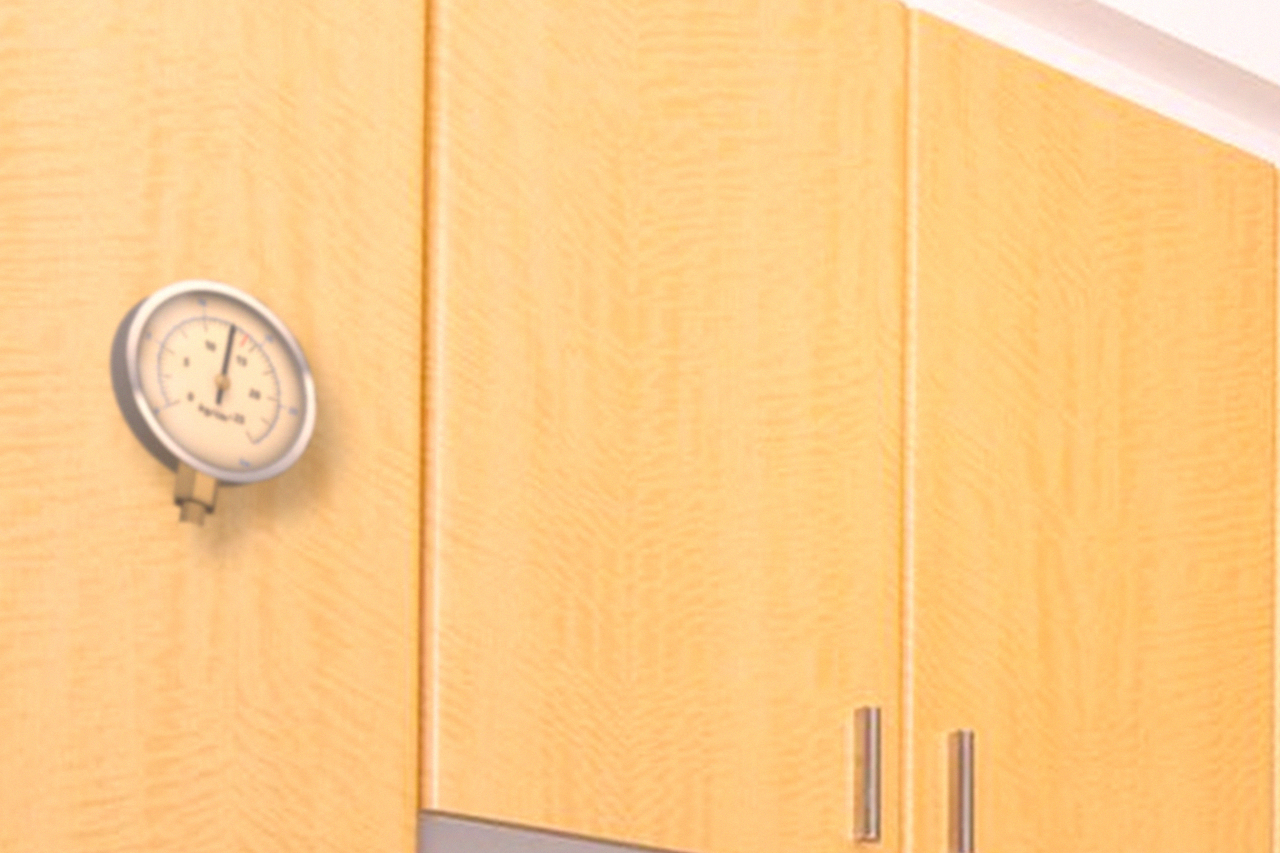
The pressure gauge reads 12.5 kg/cm²
